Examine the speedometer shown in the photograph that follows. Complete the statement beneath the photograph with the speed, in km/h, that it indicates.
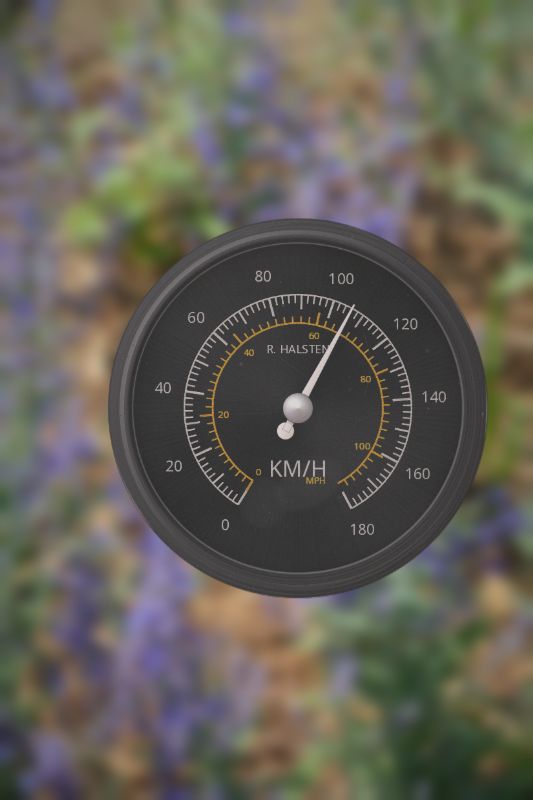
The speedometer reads 106 km/h
